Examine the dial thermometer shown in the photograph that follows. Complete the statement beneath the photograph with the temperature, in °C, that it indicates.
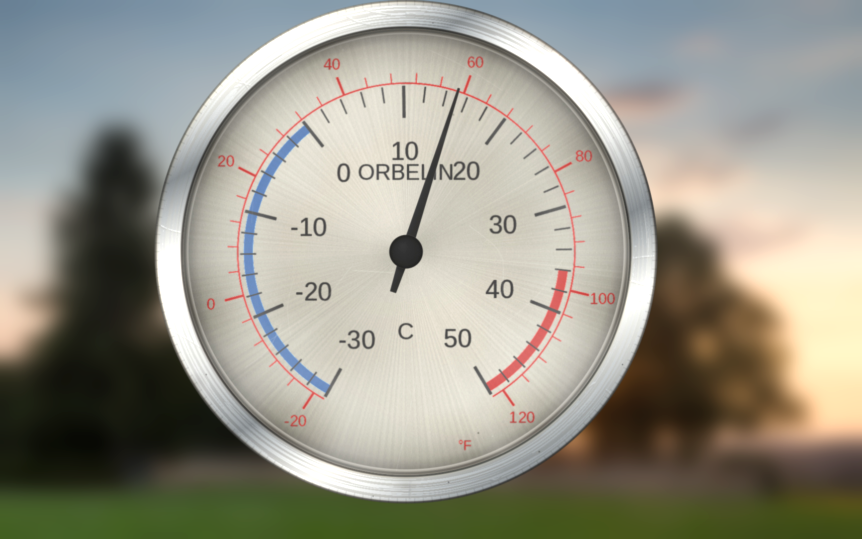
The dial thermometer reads 15 °C
